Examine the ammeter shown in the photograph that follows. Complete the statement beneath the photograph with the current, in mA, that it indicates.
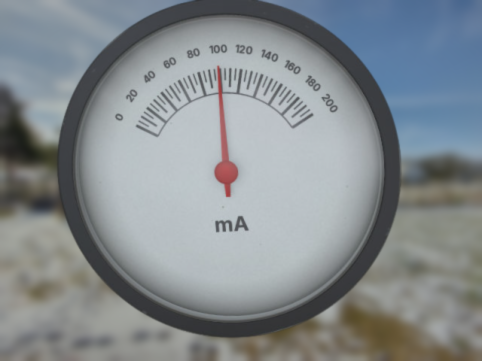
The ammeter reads 100 mA
